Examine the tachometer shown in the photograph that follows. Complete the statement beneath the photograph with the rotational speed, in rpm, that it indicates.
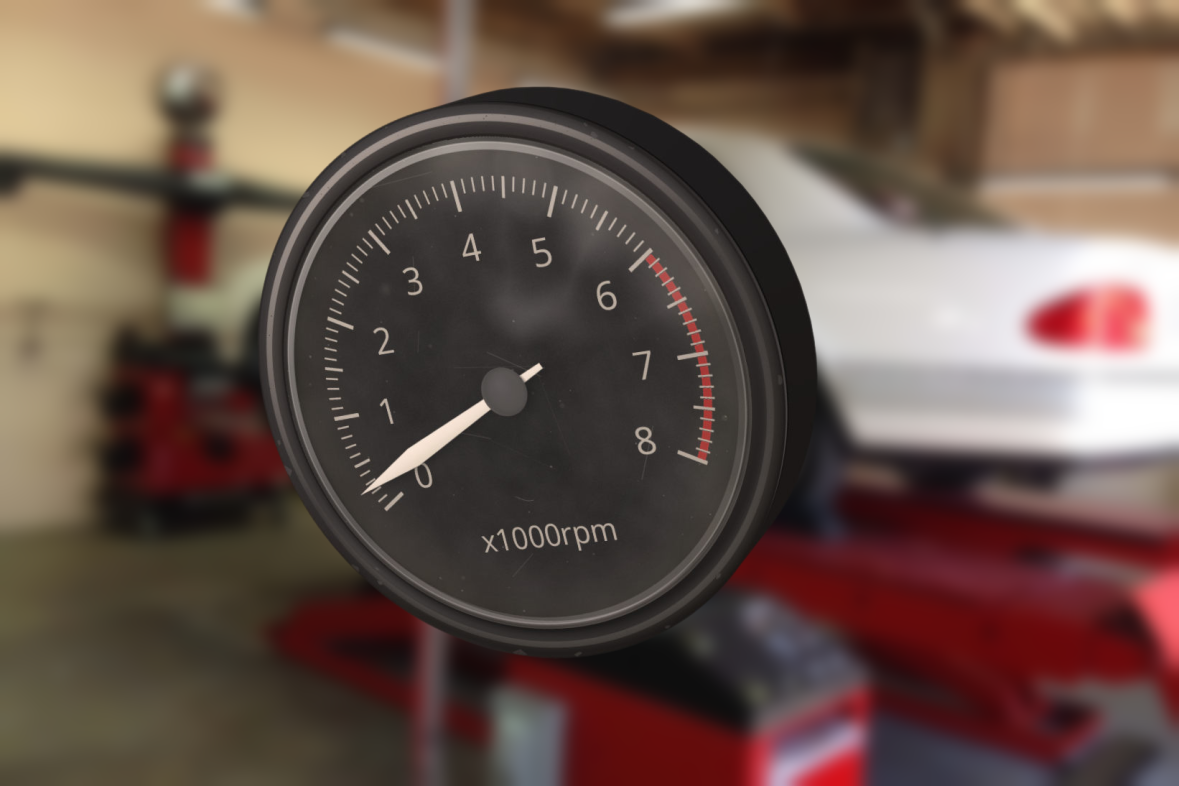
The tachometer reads 250 rpm
